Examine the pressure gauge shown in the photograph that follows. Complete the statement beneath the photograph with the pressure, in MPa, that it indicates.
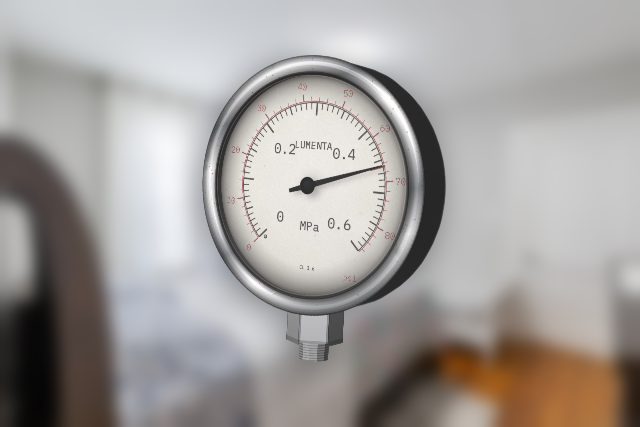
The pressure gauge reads 0.46 MPa
